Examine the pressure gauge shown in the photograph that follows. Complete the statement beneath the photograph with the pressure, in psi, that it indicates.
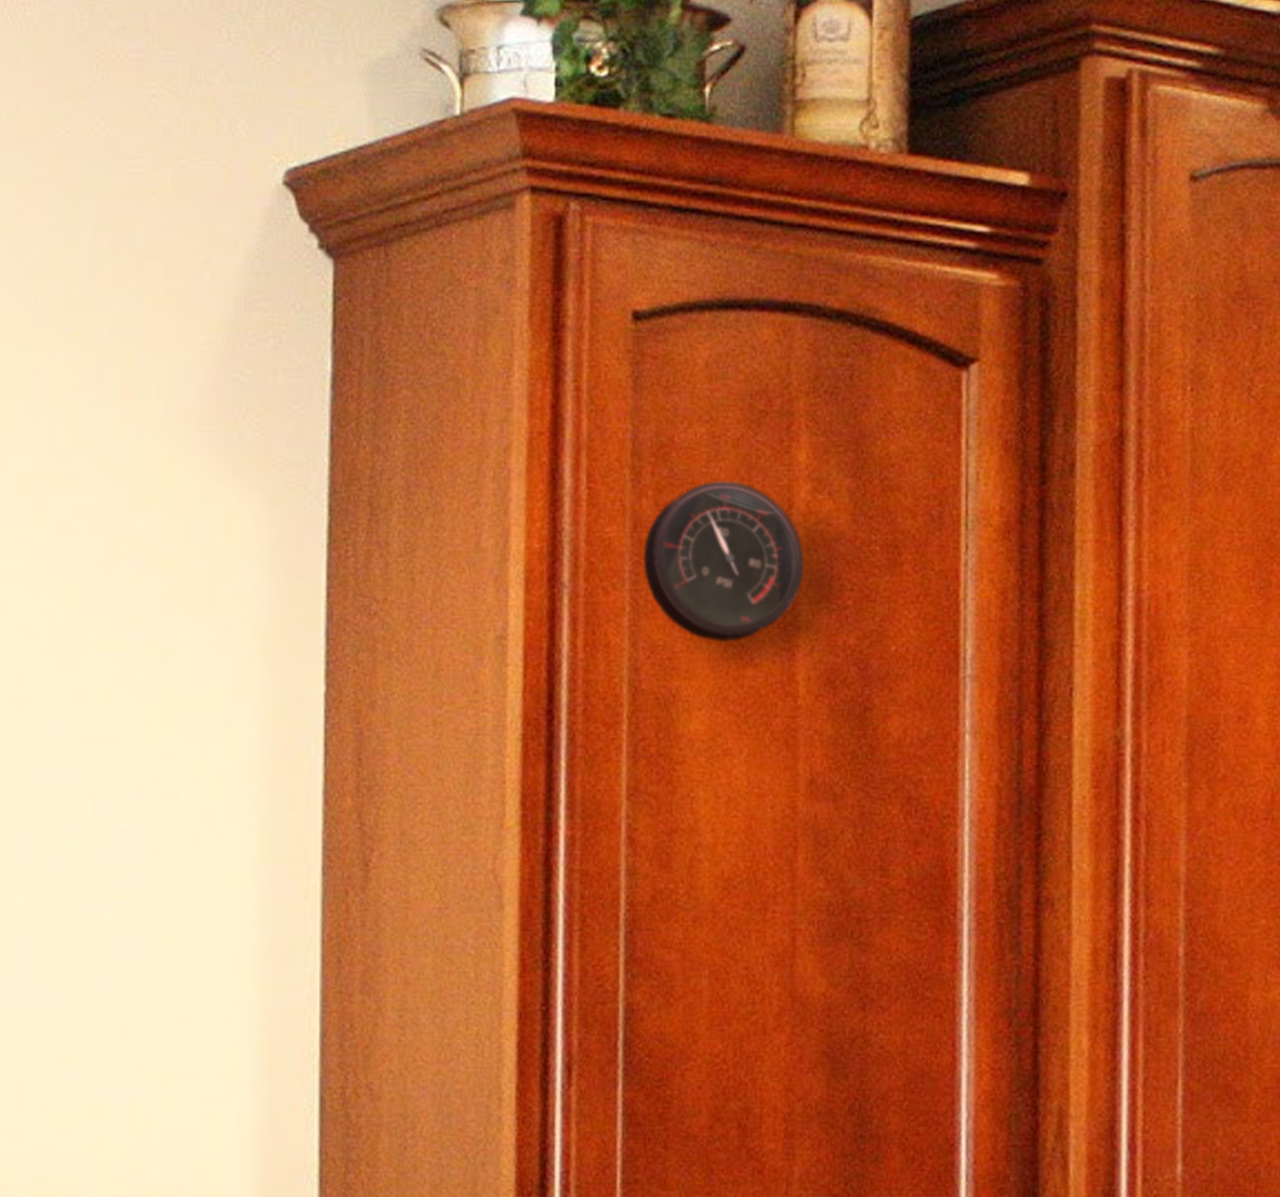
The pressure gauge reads 35 psi
